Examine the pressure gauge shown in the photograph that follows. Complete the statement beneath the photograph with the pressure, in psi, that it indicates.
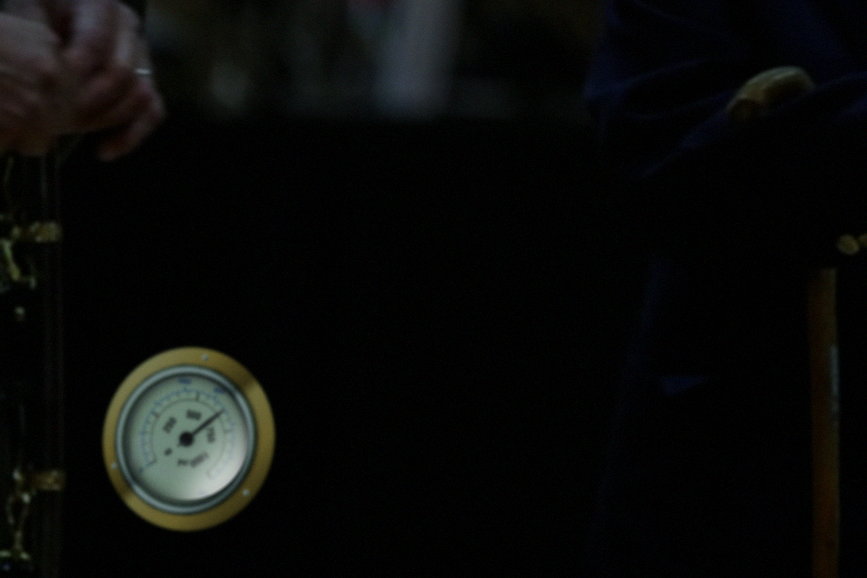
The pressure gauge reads 650 psi
